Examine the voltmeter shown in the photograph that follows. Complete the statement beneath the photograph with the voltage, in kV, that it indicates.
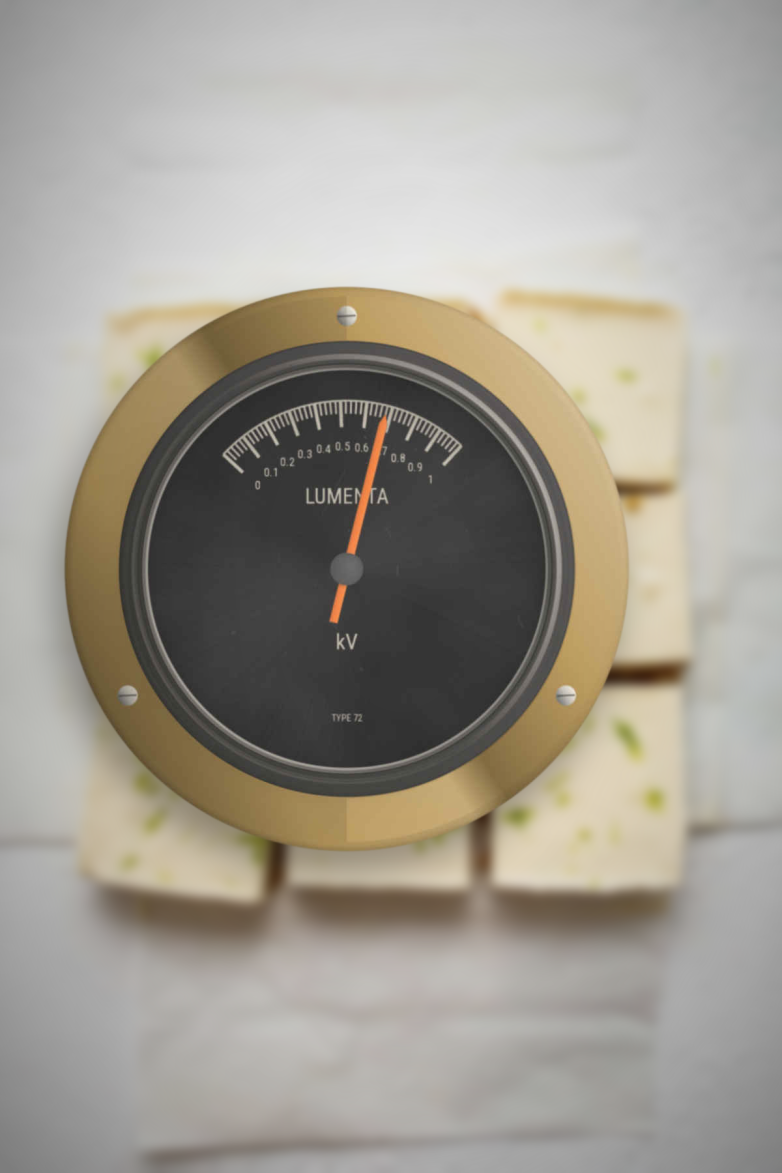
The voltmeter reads 0.68 kV
